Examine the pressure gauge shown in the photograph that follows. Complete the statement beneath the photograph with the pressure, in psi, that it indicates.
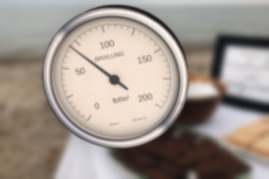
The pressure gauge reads 70 psi
